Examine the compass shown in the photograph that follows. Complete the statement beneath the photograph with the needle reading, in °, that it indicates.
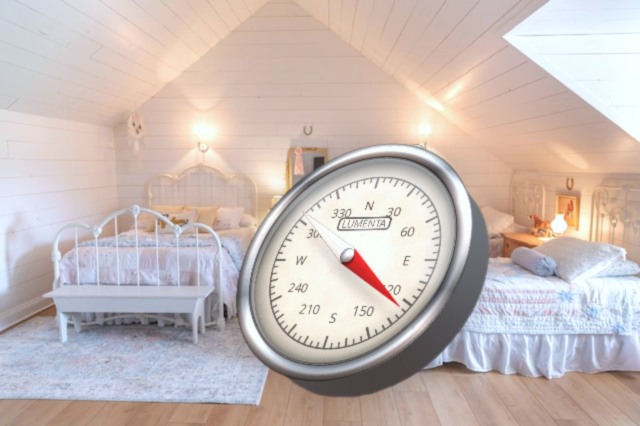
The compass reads 125 °
